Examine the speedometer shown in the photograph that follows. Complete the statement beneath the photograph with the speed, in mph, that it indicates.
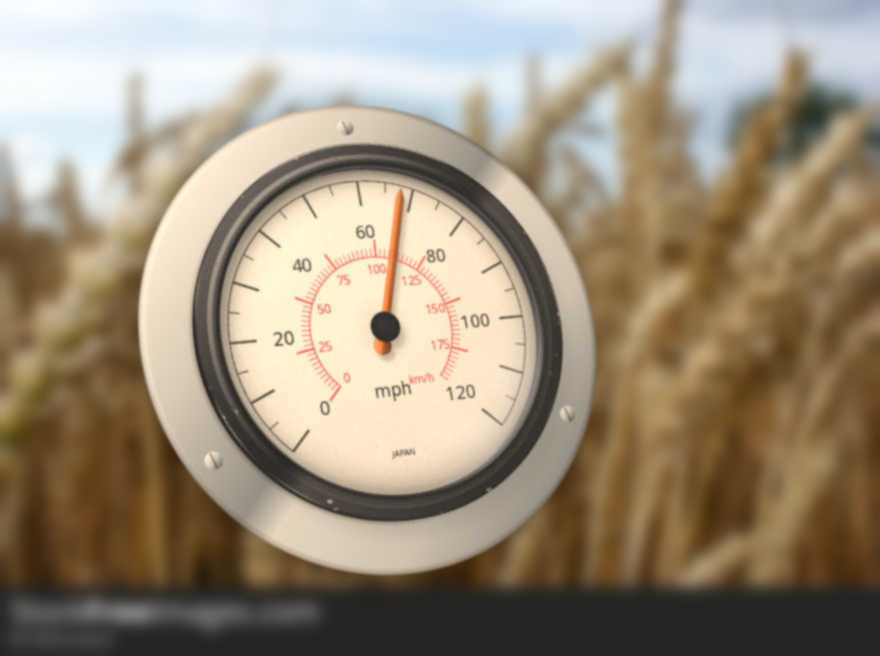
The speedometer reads 67.5 mph
